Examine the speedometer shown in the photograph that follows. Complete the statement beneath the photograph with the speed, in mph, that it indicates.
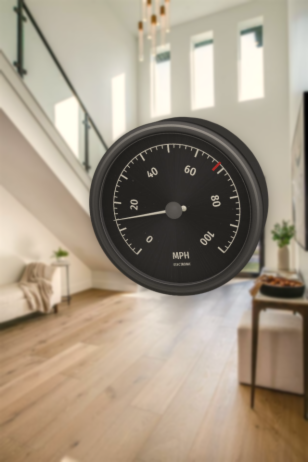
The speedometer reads 14 mph
